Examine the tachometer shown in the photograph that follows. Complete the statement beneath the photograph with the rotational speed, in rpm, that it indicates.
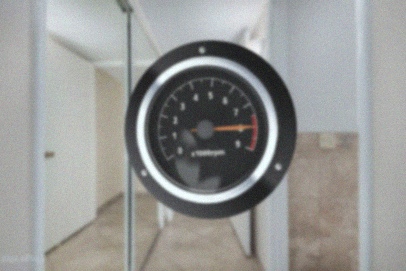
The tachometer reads 8000 rpm
